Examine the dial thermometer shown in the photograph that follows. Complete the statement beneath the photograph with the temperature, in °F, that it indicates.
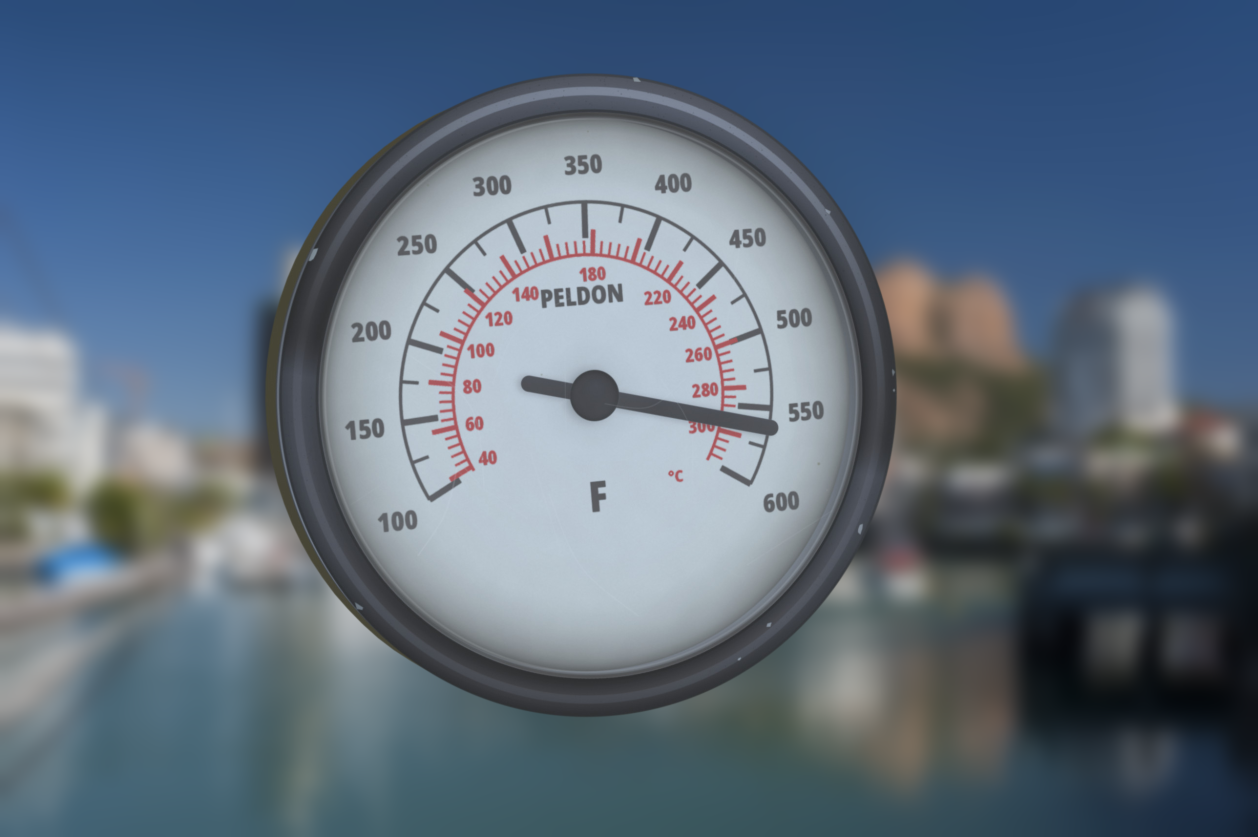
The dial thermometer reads 562.5 °F
